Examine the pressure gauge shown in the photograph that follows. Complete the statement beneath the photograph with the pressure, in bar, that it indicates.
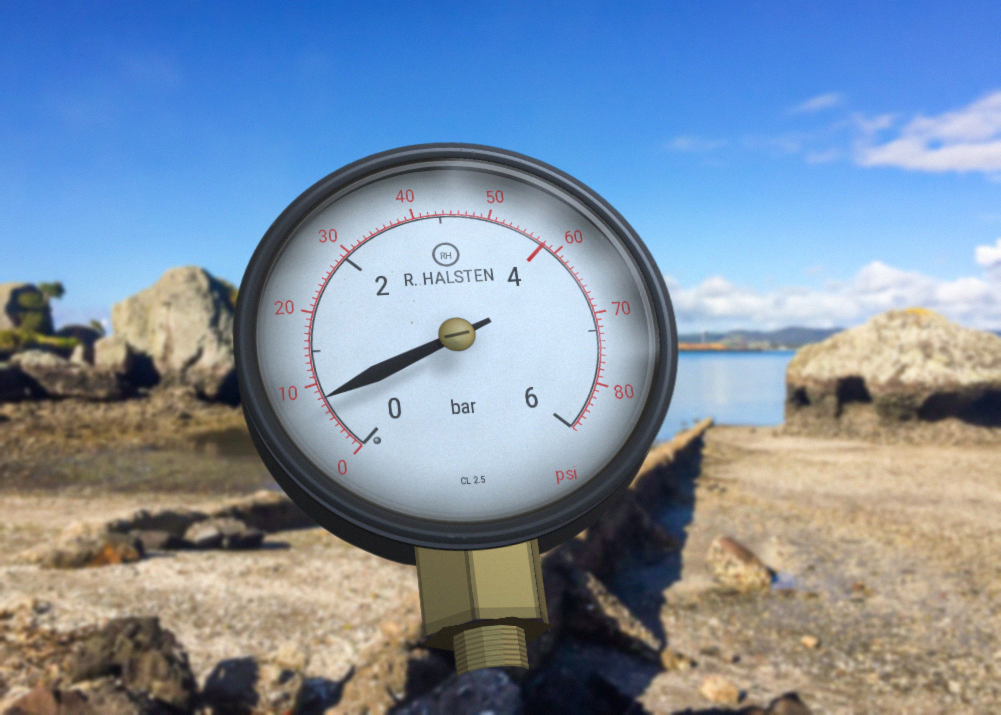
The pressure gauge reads 0.5 bar
